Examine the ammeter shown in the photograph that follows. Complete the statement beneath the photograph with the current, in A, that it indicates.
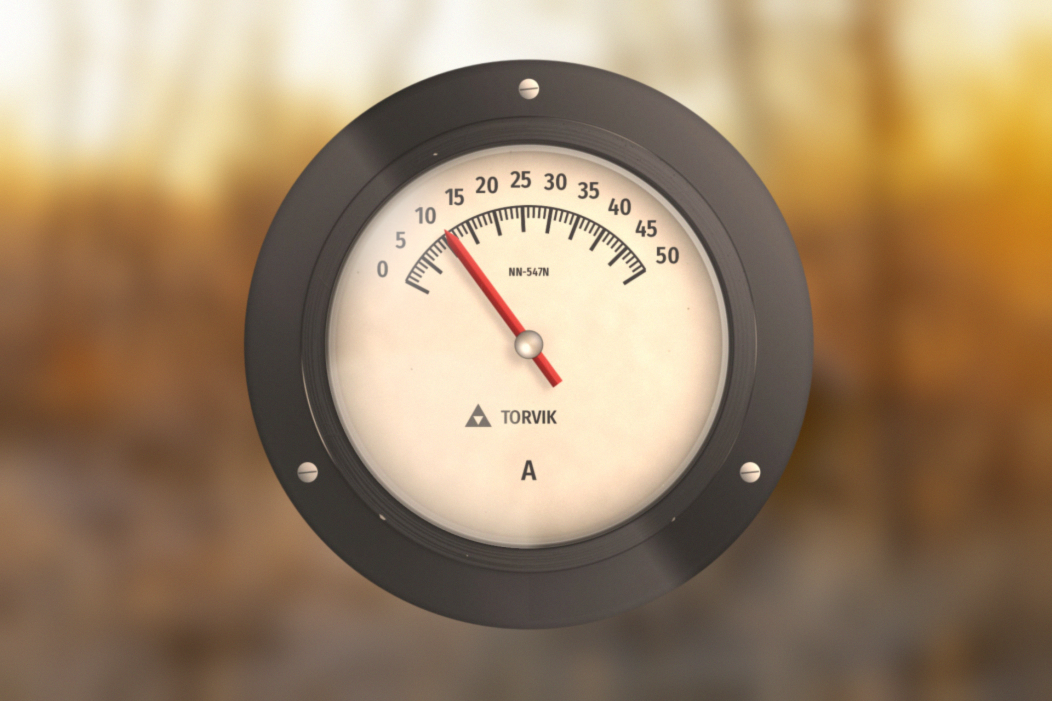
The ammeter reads 11 A
